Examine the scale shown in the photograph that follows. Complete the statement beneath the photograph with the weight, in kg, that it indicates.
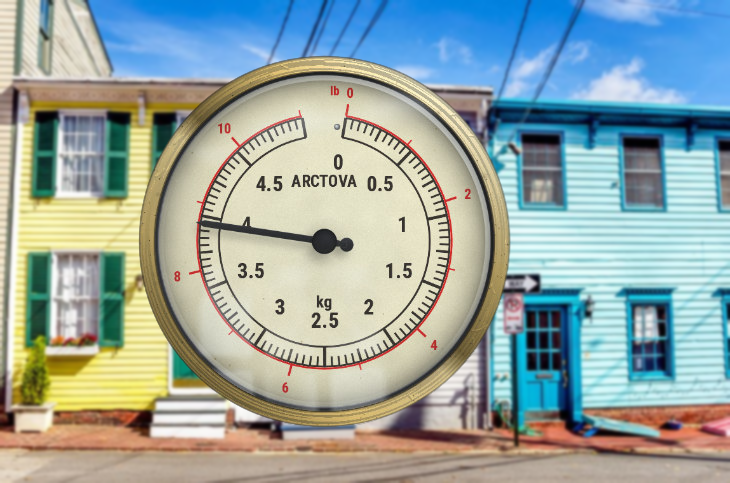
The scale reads 3.95 kg
